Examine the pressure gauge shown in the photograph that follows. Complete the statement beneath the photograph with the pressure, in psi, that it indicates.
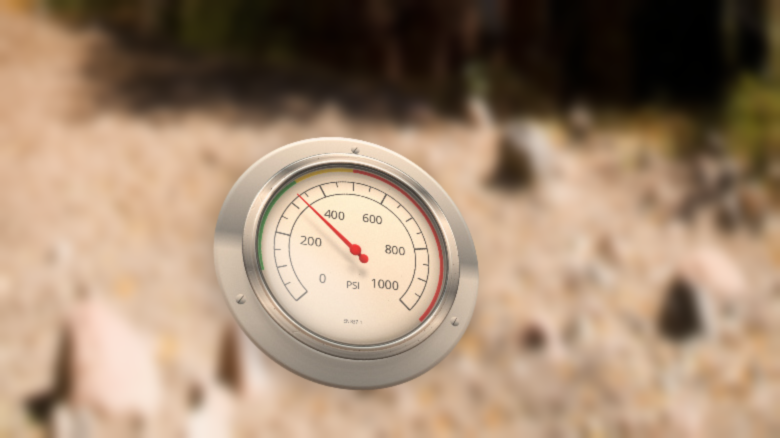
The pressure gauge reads 325 psi
